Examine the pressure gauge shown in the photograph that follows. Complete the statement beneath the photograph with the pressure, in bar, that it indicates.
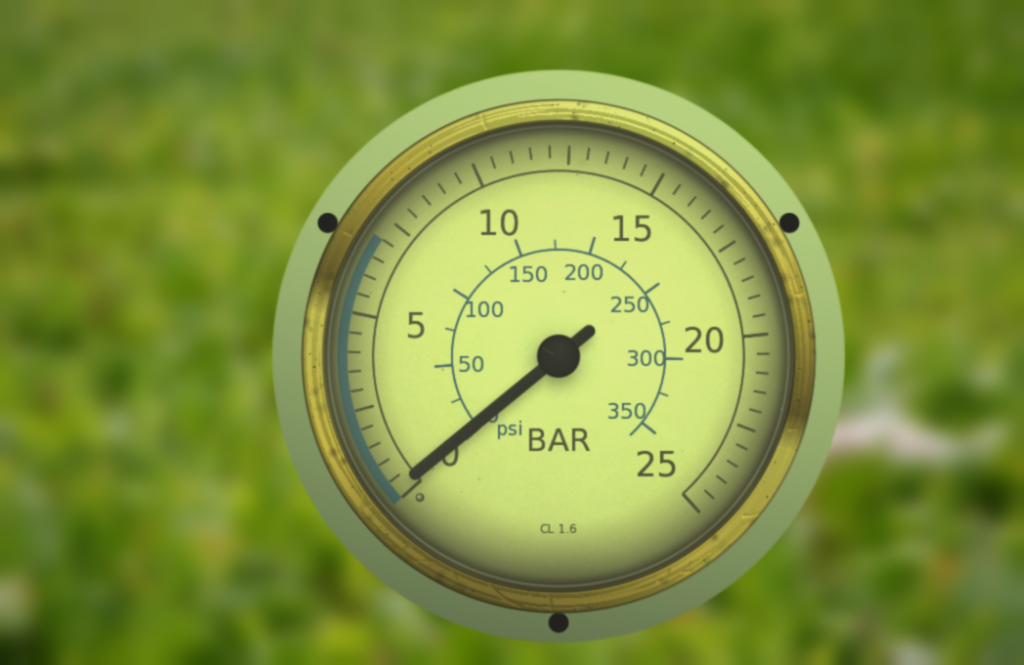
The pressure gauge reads 0.25 bar
